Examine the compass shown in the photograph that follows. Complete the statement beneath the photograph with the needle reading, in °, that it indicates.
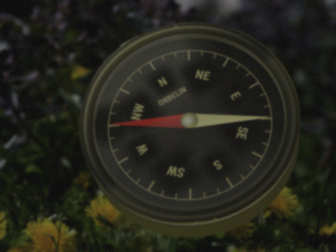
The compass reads 300 °
